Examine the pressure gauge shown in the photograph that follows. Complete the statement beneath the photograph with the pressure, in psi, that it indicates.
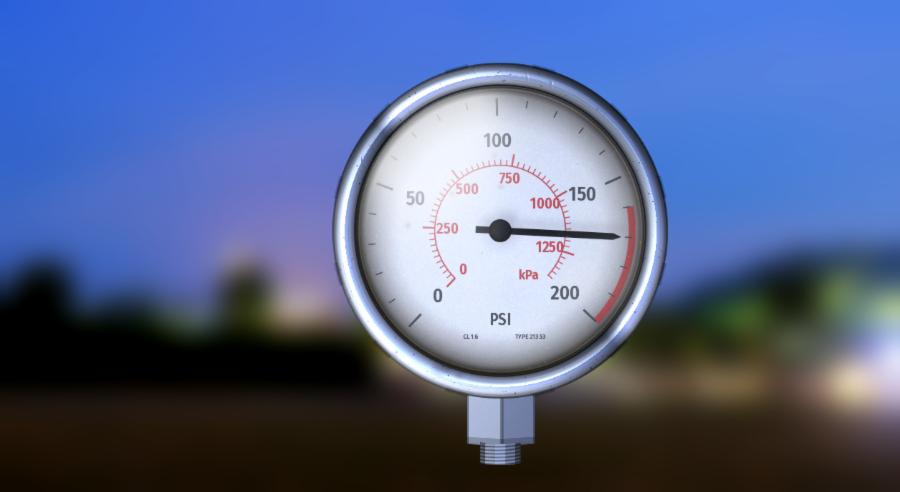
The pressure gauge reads 170 psi
